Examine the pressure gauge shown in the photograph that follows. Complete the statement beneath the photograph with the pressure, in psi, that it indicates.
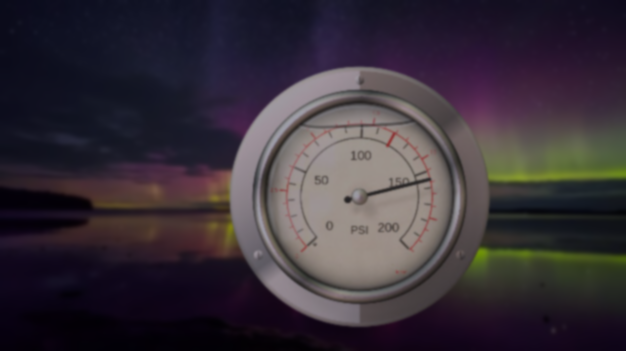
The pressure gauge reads 155 psi
